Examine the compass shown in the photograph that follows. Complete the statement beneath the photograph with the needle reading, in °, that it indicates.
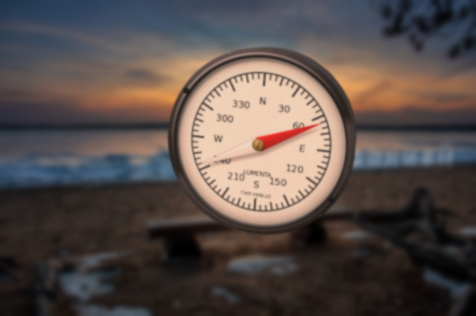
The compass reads 65 °
